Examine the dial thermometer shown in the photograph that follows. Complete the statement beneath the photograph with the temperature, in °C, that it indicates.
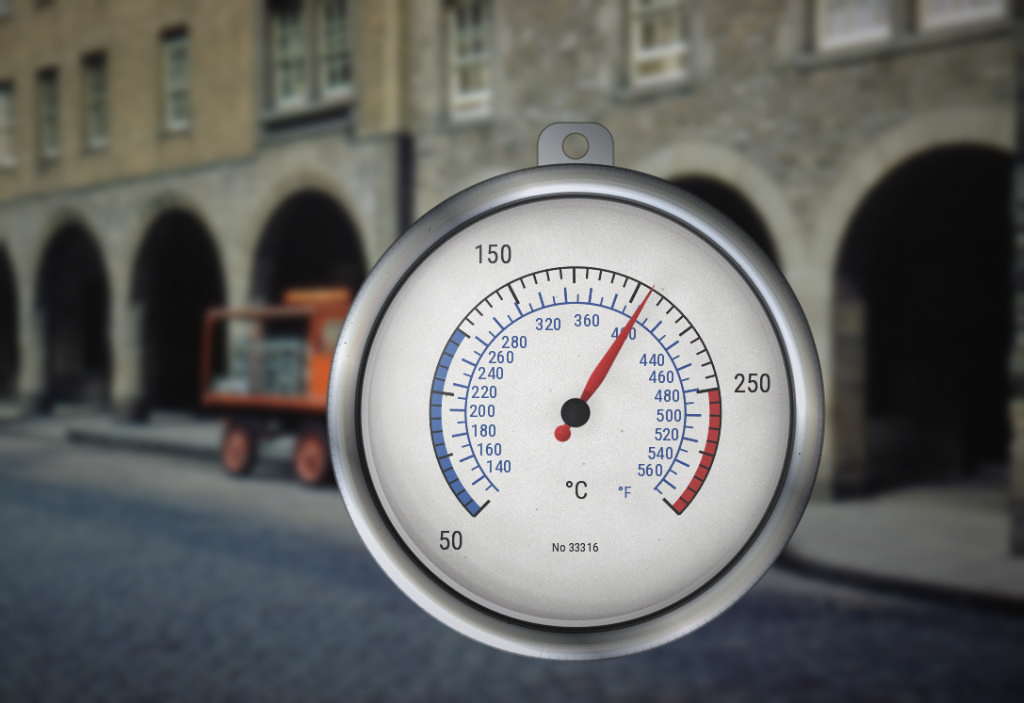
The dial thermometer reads 205 °C
